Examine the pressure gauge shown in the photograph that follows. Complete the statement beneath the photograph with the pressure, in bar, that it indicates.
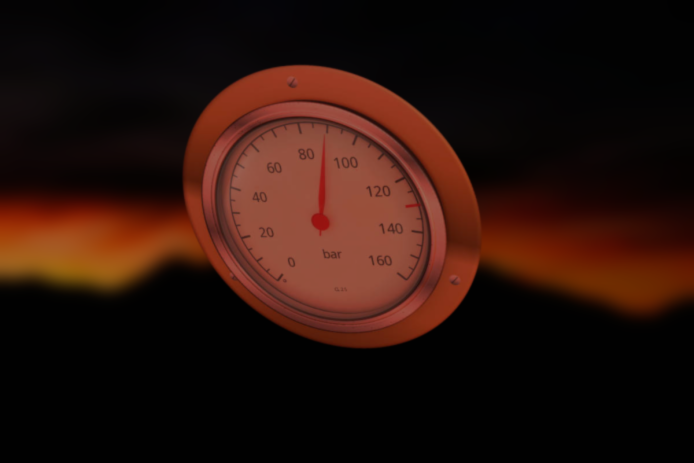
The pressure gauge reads 90 bar
